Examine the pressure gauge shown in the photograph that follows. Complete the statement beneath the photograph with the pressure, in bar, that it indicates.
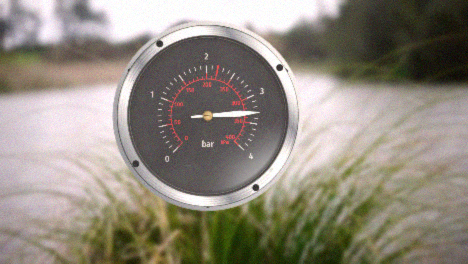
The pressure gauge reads 3.3 bar
